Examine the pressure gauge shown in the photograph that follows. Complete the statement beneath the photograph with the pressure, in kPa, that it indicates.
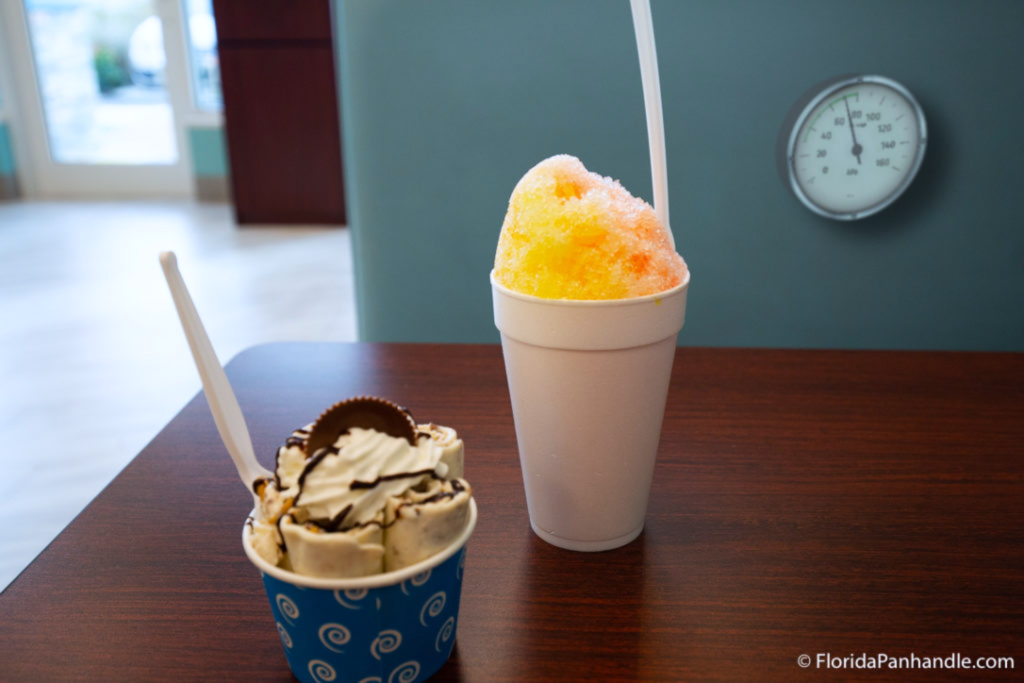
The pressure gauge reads 70 kPa
